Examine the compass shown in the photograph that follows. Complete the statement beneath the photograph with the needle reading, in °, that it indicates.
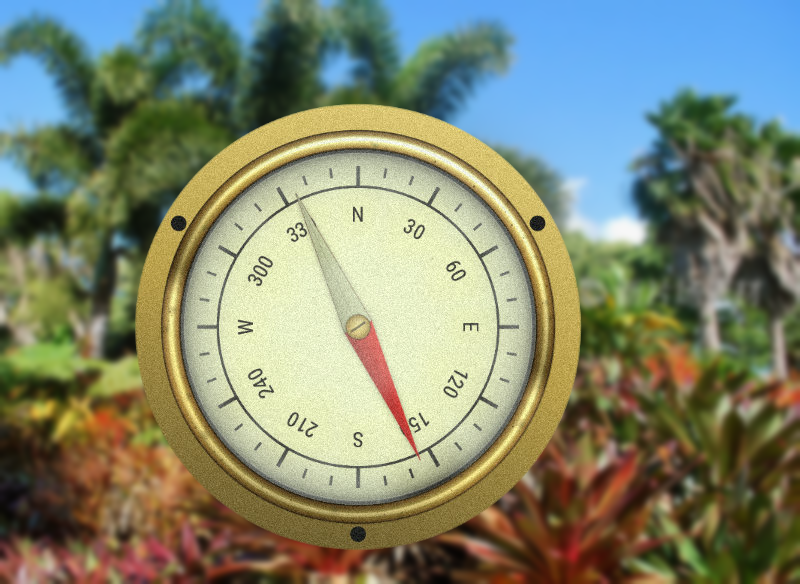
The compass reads 155 °
